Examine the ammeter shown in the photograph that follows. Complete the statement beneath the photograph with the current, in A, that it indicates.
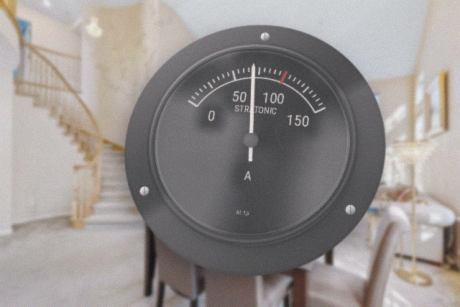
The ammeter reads 70 A
